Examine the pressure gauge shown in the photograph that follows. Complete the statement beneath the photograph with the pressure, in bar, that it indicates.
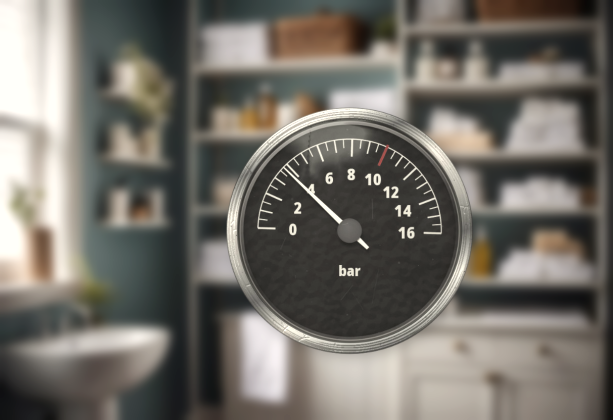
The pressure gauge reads 3.75 bar
